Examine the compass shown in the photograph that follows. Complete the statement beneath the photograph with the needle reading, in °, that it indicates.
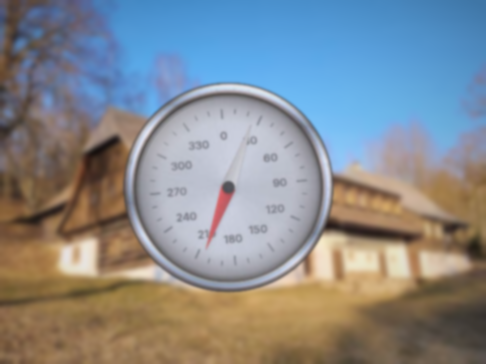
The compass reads 205 °
